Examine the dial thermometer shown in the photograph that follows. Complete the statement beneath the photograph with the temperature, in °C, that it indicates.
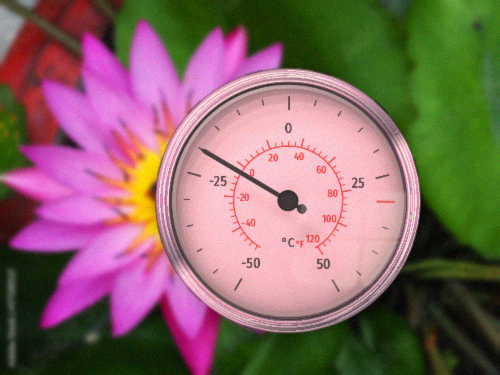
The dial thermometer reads -20 °C
